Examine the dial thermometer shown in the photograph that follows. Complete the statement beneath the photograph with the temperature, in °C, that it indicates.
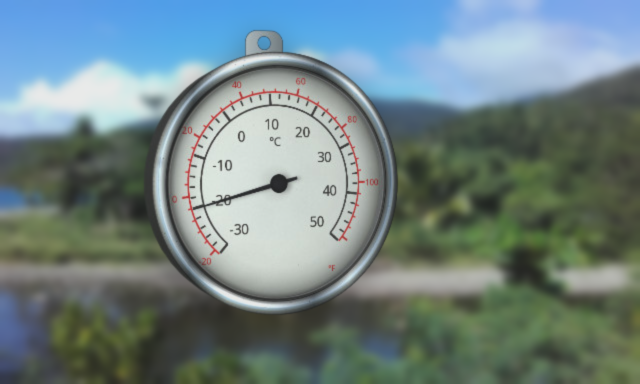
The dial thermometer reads -20 °C
